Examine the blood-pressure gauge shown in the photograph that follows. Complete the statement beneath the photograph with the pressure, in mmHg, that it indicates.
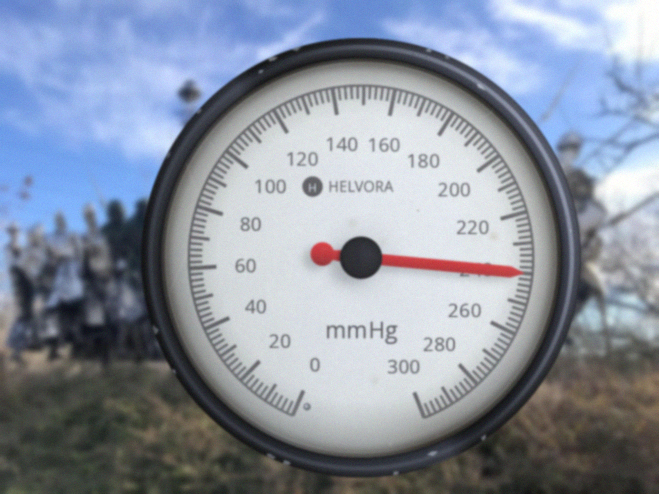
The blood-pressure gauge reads 240 mmHg
